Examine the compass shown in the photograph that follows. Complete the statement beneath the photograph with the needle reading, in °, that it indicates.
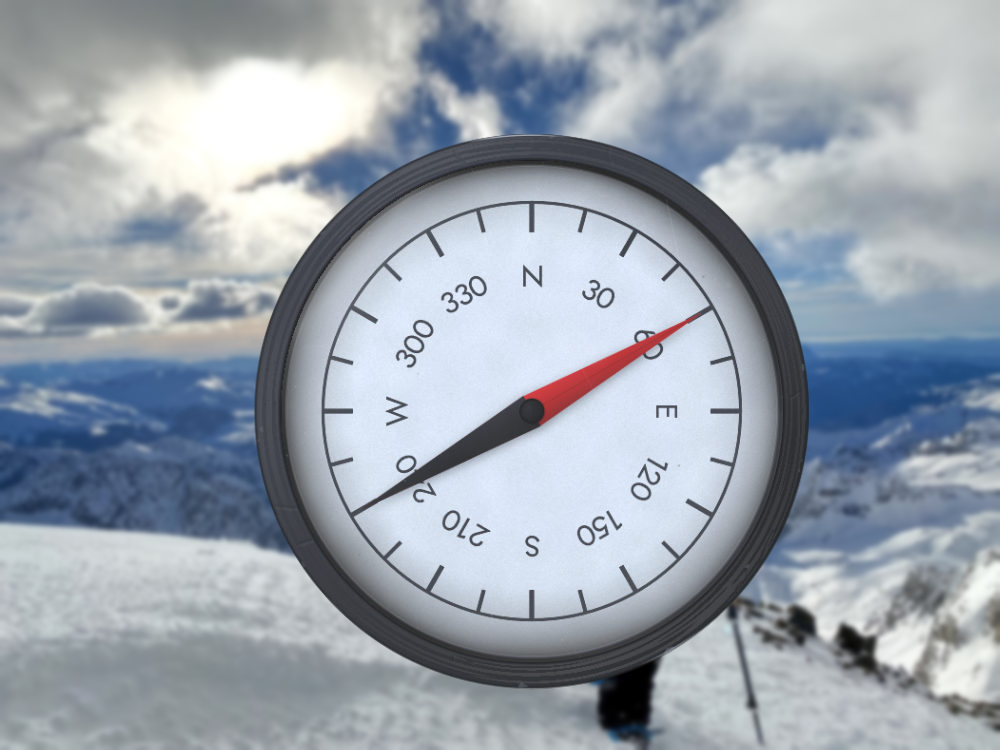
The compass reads 60 °
